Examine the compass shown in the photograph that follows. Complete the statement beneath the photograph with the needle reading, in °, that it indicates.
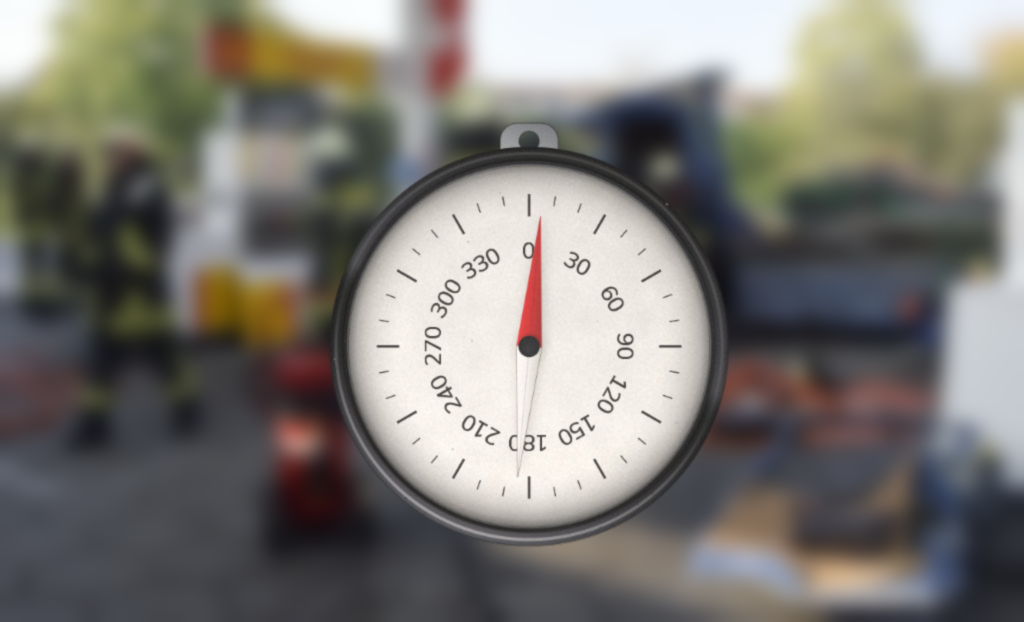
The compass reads 5 °
